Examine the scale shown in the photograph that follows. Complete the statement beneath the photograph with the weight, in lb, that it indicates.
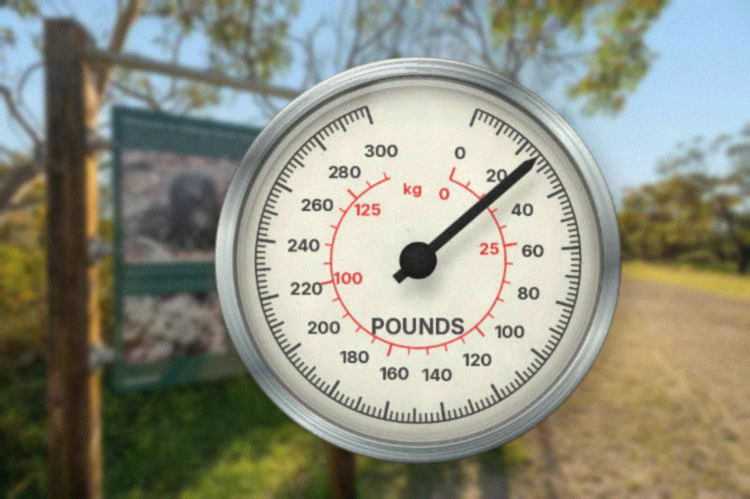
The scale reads 26 lb
